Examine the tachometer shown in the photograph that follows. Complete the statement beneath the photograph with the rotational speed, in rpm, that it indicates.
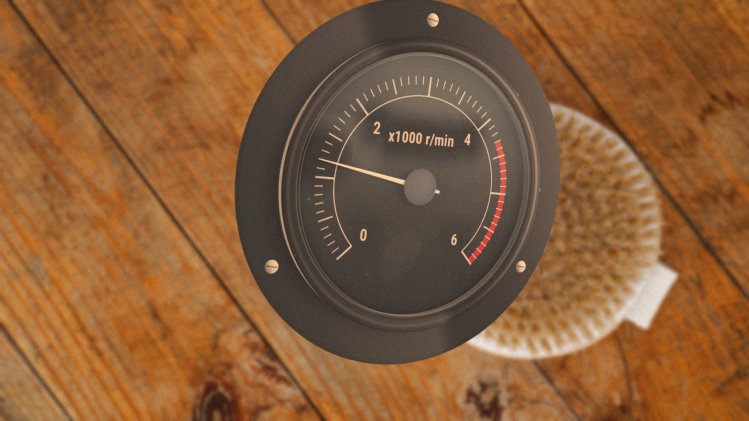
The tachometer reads 1200 rpm
